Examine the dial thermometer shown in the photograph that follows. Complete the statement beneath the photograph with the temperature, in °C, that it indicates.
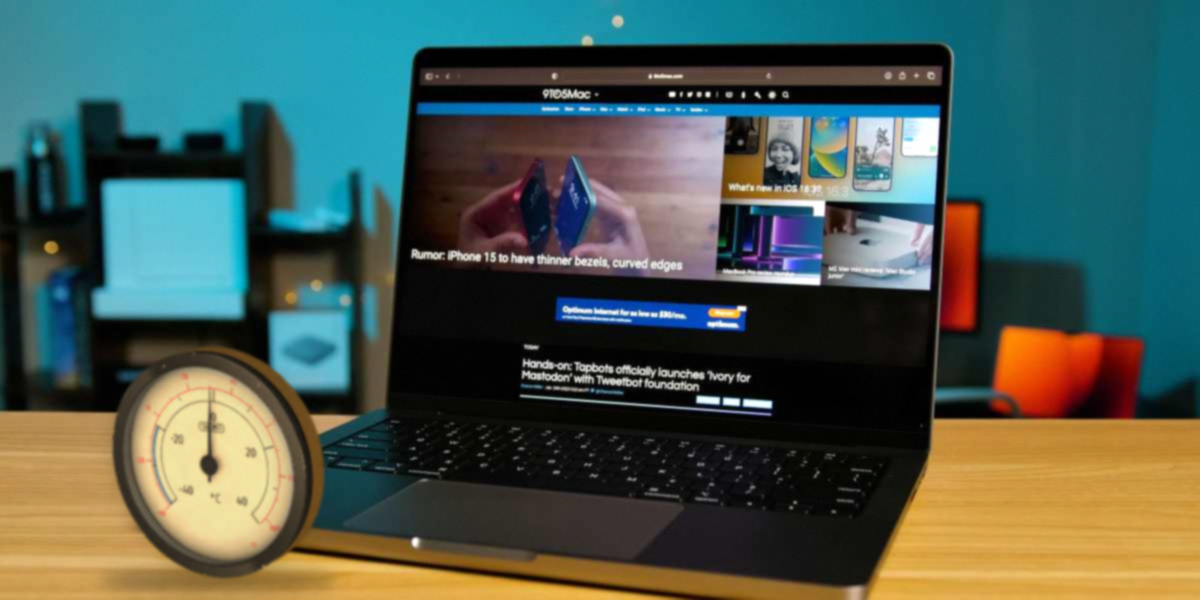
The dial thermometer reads 0 °C
